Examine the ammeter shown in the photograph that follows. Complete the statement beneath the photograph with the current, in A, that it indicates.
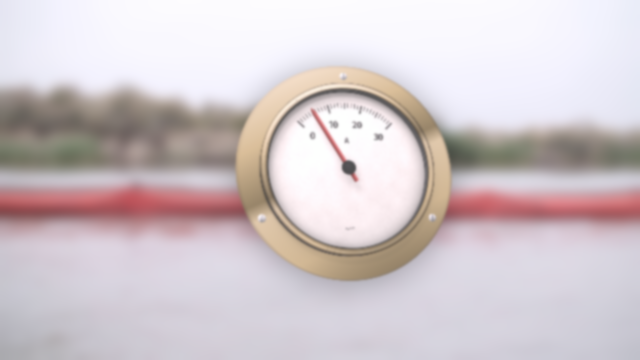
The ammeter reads 5 A
